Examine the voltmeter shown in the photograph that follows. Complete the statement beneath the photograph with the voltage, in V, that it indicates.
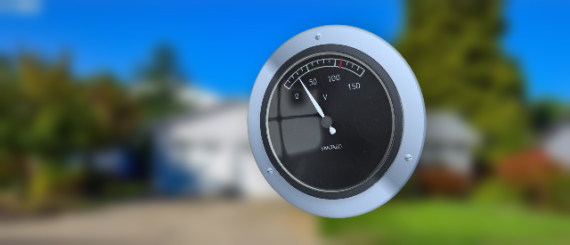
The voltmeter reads 30 V
